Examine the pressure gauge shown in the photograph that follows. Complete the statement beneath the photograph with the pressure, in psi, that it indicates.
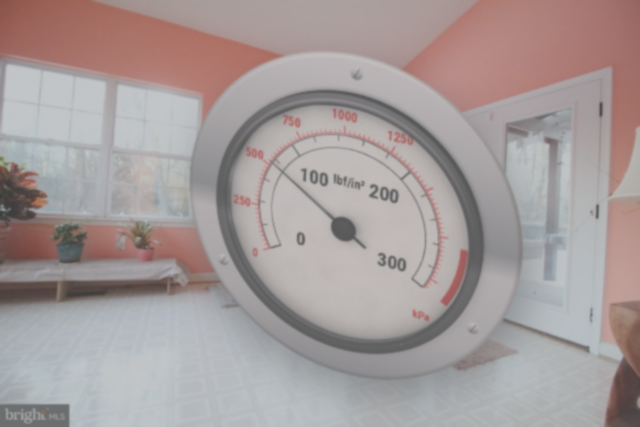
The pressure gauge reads 80 psi
